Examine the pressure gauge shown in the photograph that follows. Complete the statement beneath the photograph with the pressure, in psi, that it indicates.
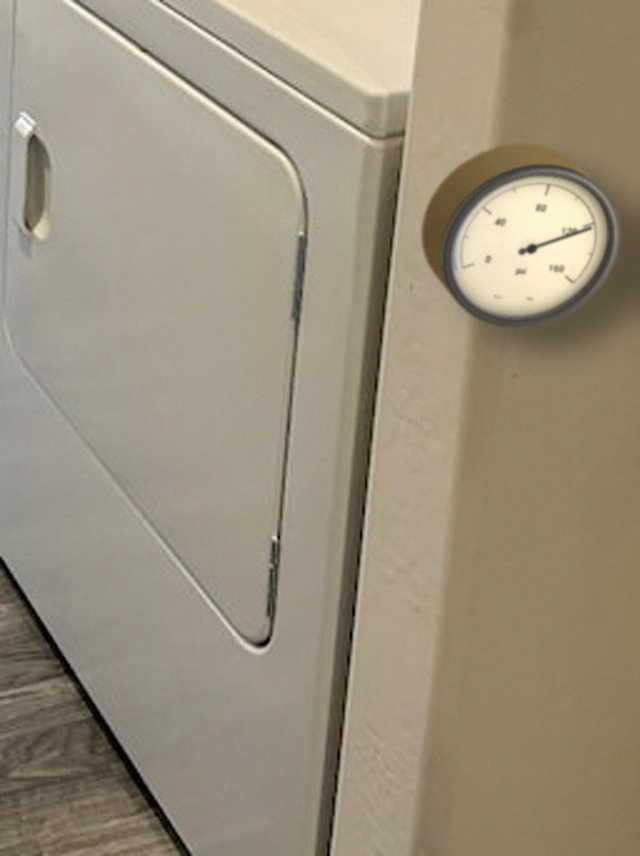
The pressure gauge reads 120 psi
